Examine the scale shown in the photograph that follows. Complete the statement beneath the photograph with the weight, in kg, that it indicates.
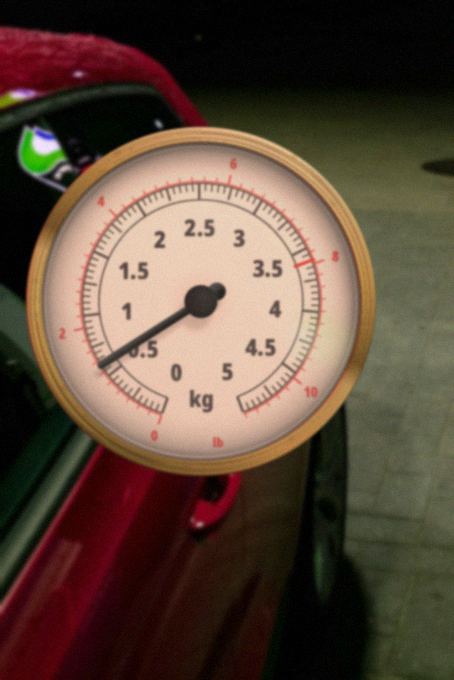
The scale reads 0.6 kg
